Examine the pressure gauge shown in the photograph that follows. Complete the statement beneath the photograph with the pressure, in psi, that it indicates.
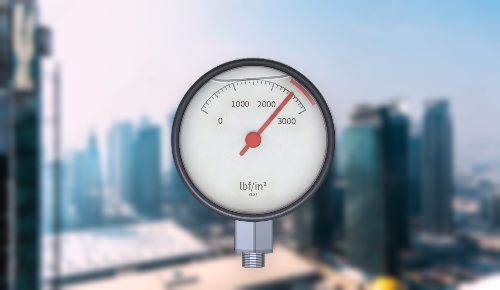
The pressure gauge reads 2500 psi
